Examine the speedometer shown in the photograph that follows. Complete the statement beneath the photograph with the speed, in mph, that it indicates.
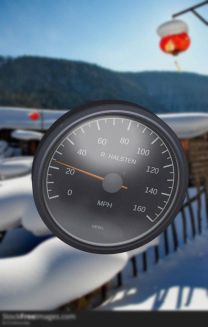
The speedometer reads 25 mph
